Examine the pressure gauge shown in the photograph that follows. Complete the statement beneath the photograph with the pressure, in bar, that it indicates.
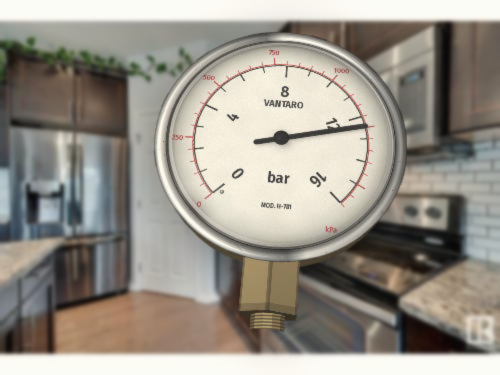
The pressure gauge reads 12.5 bar
